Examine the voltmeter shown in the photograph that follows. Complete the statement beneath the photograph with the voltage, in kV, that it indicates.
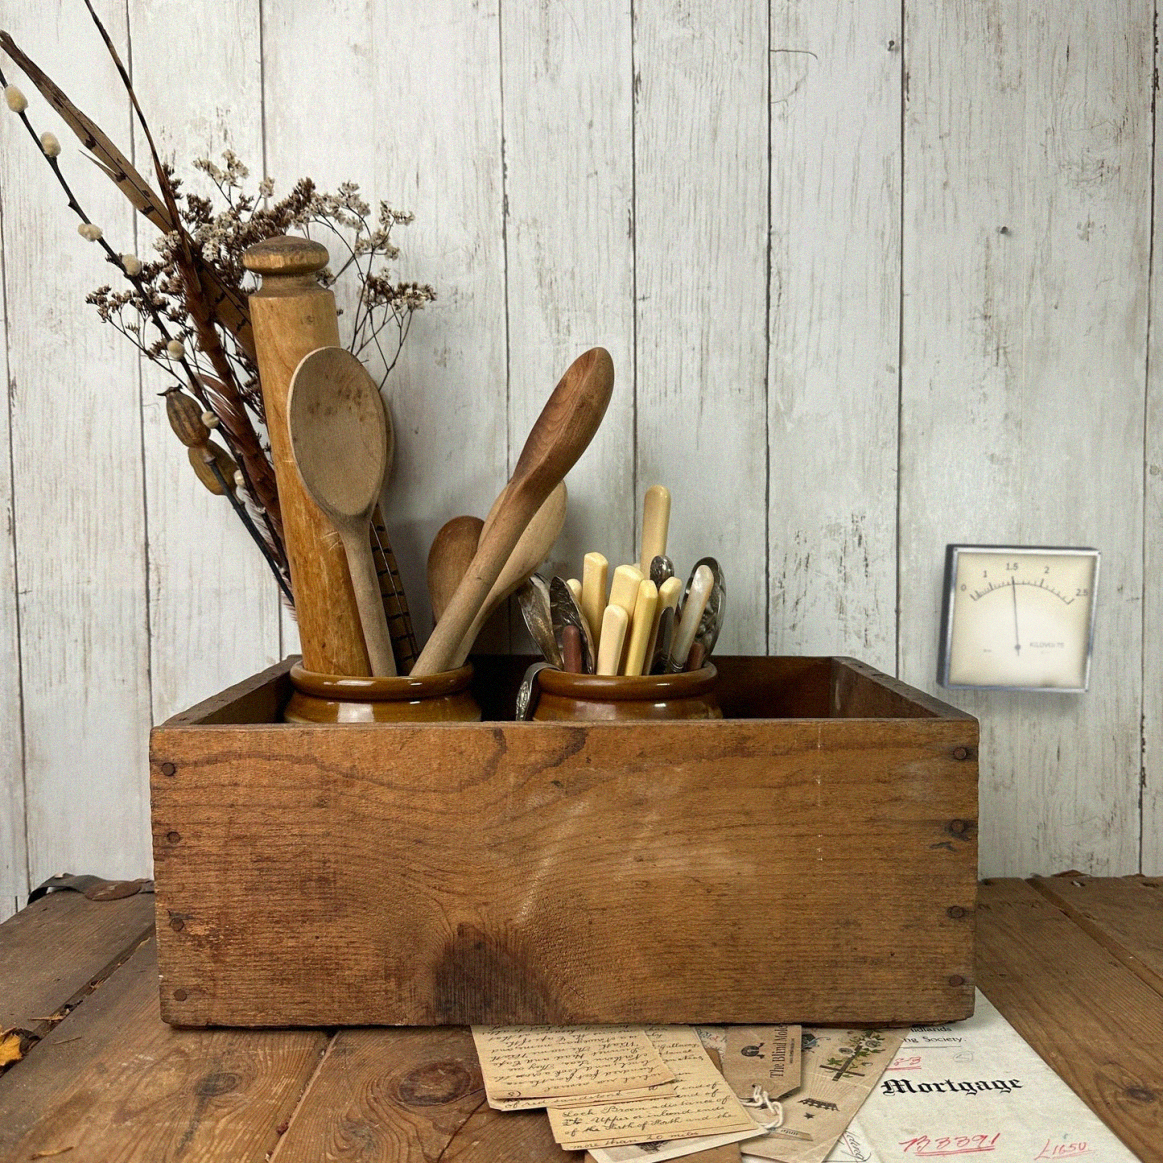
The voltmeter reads 1.5 kV
